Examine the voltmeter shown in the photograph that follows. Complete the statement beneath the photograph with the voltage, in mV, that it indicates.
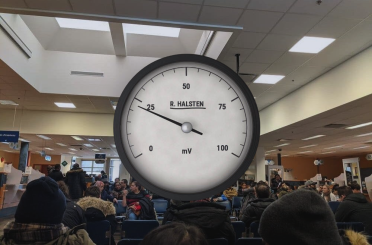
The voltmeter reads 22.5 mV
